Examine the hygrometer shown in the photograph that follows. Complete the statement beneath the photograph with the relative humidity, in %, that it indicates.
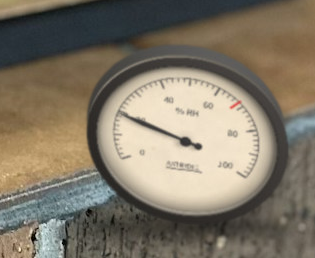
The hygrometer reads 20 %
